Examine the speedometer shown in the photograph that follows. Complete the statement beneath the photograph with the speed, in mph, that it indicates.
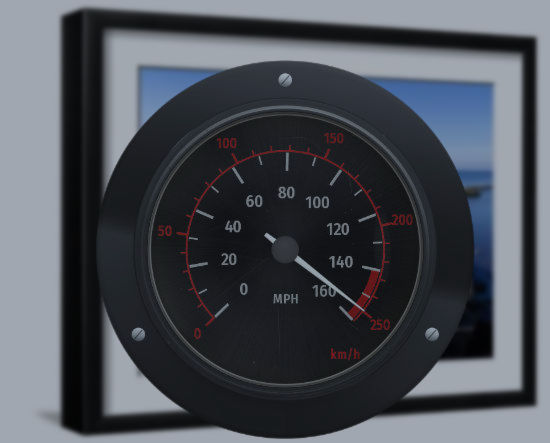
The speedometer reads 155 mph
